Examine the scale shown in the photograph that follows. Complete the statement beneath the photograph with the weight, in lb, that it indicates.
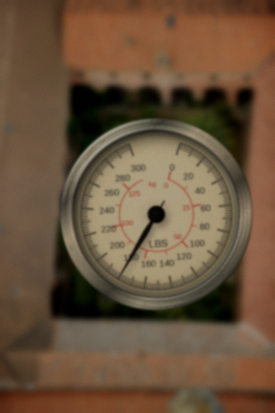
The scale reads 180 lb
